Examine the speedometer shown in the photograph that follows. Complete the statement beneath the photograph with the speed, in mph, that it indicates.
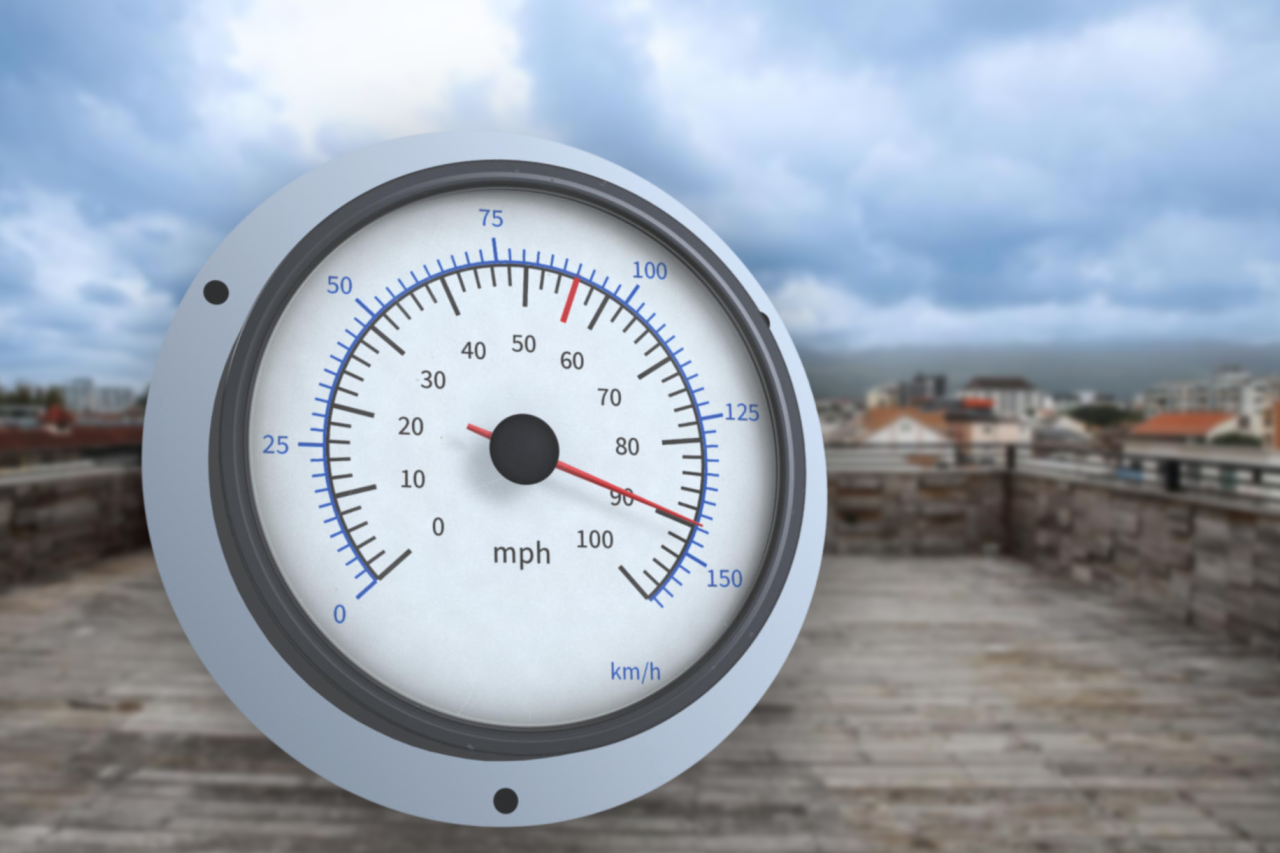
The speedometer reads 90 mph
